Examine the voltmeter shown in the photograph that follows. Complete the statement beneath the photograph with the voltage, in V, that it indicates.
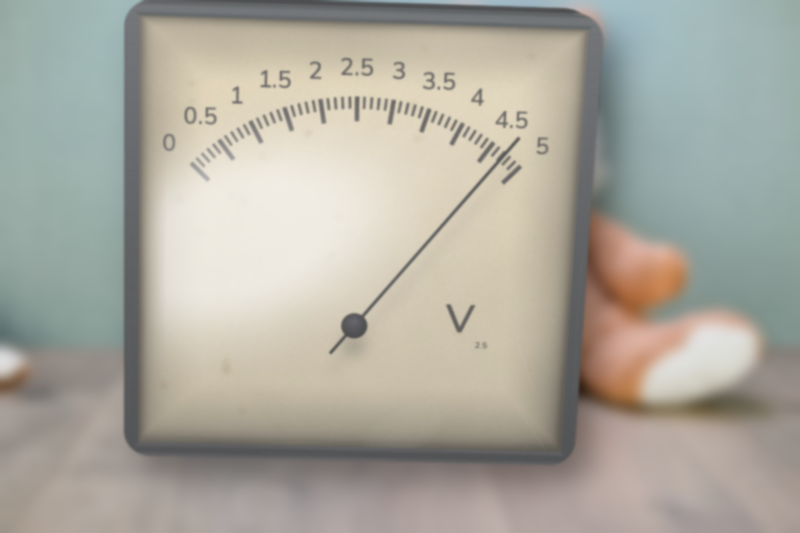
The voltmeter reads 4.7 V
